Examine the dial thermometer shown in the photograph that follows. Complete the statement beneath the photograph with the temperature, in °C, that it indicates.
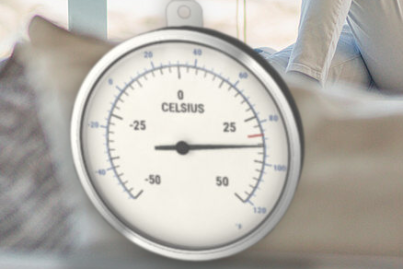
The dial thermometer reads 32.5 °C
